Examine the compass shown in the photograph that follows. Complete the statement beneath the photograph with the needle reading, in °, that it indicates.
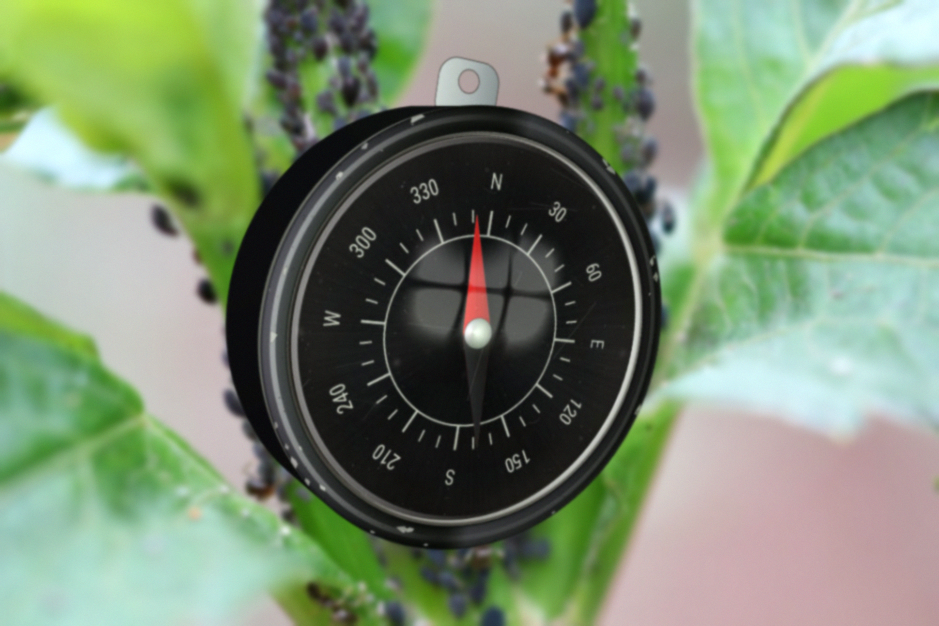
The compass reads 350 °
